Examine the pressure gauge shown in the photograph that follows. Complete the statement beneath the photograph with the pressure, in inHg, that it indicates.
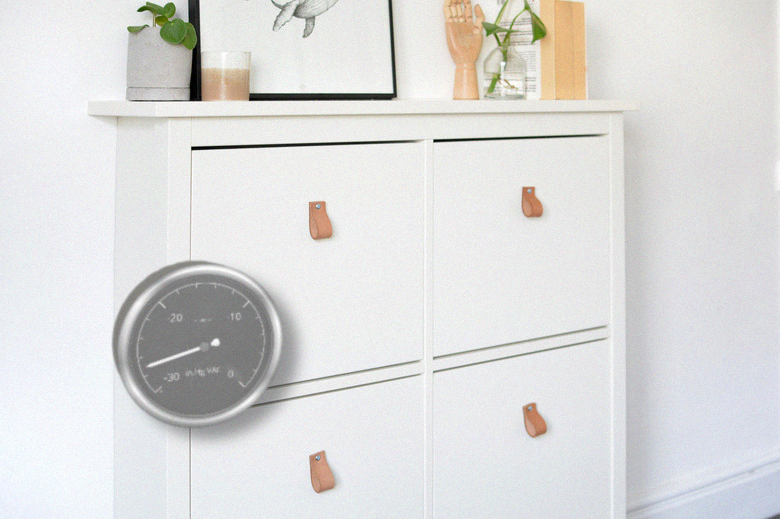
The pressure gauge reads -27 inHg
